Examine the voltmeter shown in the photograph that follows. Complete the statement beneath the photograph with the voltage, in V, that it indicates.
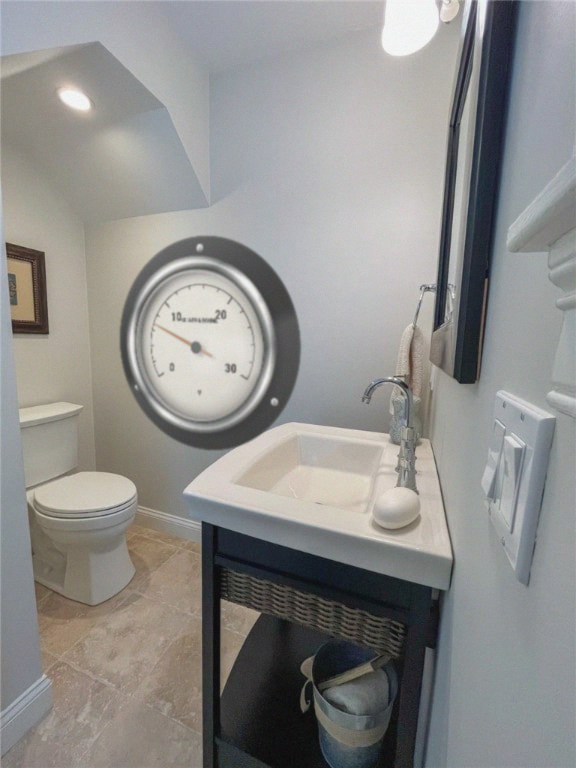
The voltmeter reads 7 V
